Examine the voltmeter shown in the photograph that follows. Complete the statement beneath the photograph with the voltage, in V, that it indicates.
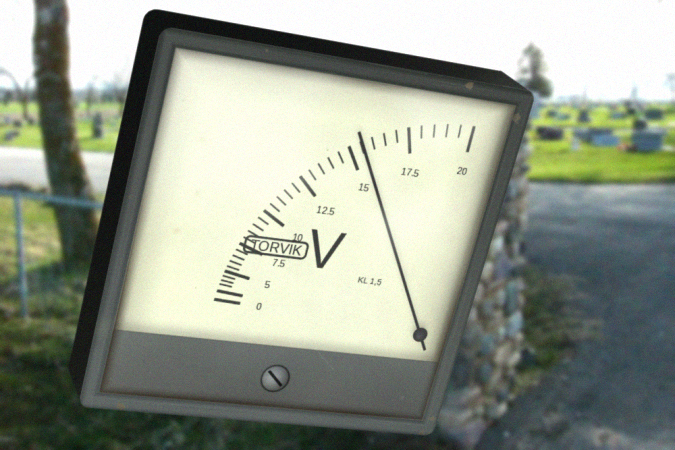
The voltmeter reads 15.5 V
